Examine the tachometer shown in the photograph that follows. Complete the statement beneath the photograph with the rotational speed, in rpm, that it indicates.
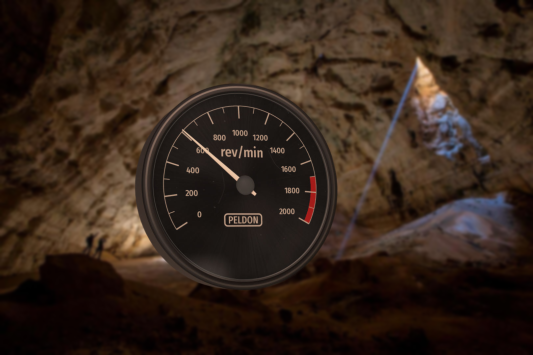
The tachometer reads 600 rpm
